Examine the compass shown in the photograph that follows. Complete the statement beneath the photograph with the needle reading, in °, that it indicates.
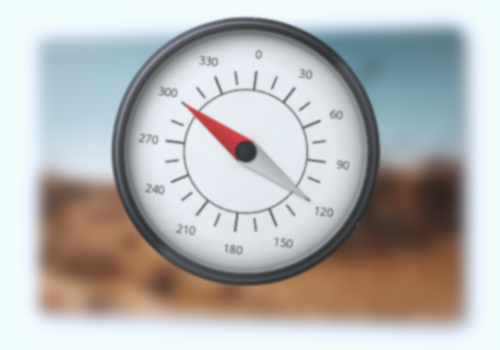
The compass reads 300 °
